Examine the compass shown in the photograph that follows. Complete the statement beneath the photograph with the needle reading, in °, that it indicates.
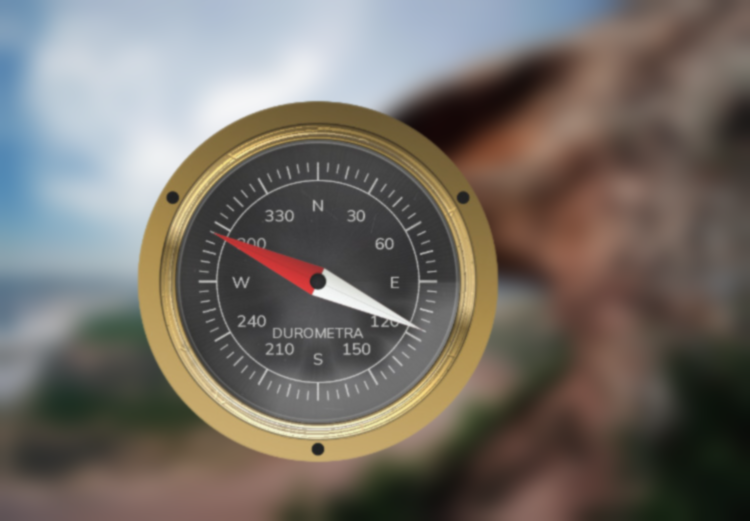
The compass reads 295 °
